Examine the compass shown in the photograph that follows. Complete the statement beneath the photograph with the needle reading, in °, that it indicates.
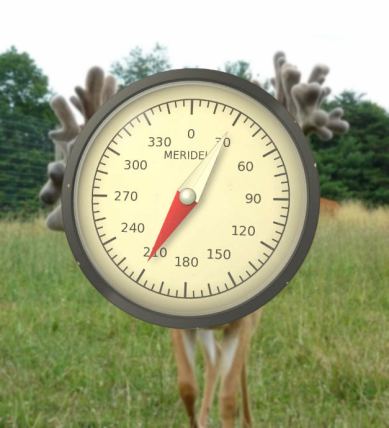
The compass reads 210 °
